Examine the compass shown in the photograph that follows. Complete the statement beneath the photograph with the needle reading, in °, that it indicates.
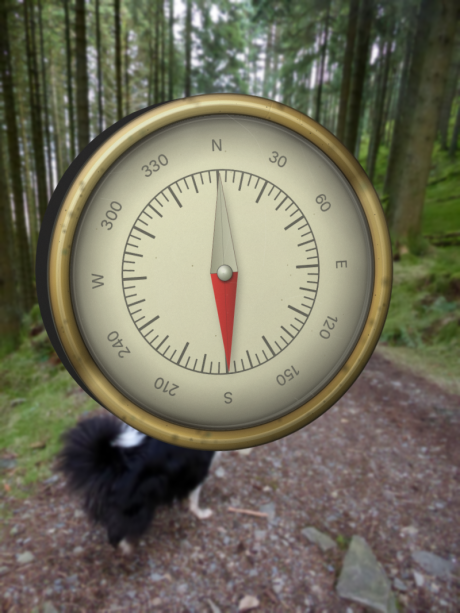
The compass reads 180 °
